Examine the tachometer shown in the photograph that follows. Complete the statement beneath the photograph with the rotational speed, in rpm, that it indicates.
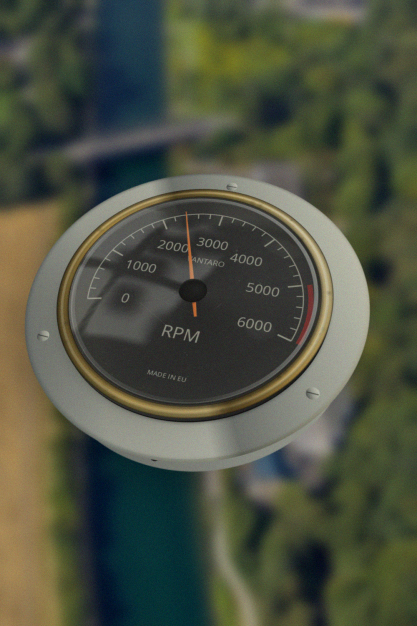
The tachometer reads 2400 rpm
